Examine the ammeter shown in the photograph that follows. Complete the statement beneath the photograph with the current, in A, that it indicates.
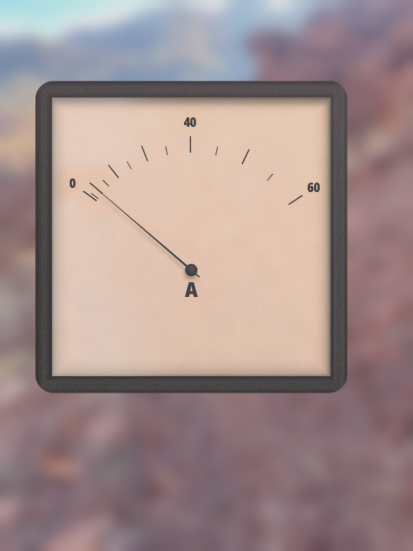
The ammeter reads 10 A
